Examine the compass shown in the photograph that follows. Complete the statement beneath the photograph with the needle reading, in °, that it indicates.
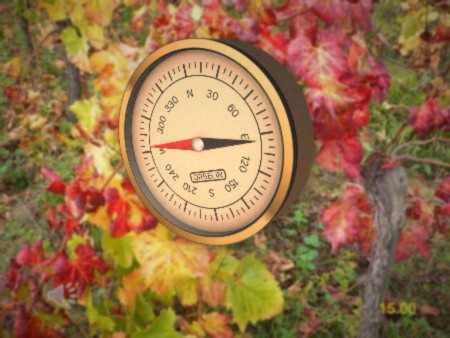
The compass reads 275 °
